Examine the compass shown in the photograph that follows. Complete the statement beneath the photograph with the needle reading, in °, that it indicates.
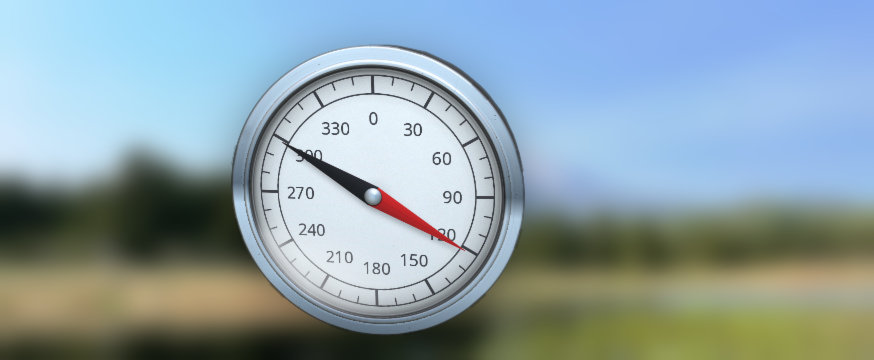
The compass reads 120 °
